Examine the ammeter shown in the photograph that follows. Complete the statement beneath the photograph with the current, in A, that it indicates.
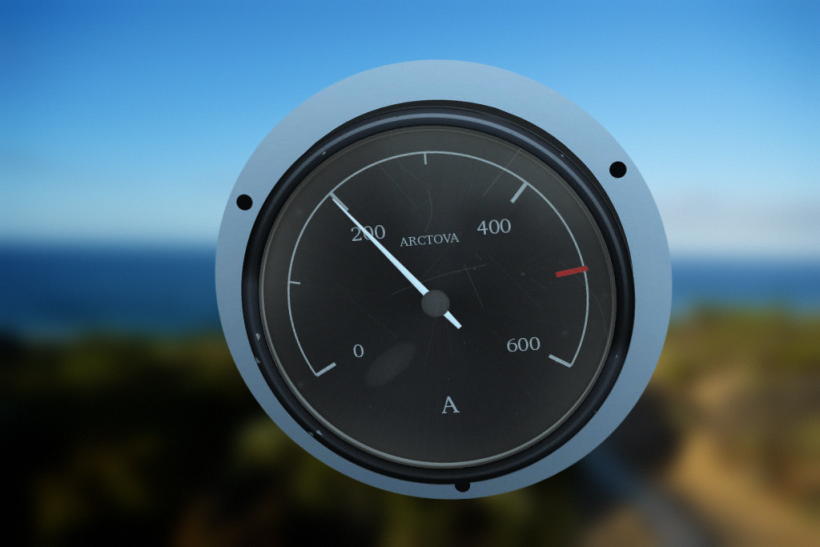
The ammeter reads 200 A
